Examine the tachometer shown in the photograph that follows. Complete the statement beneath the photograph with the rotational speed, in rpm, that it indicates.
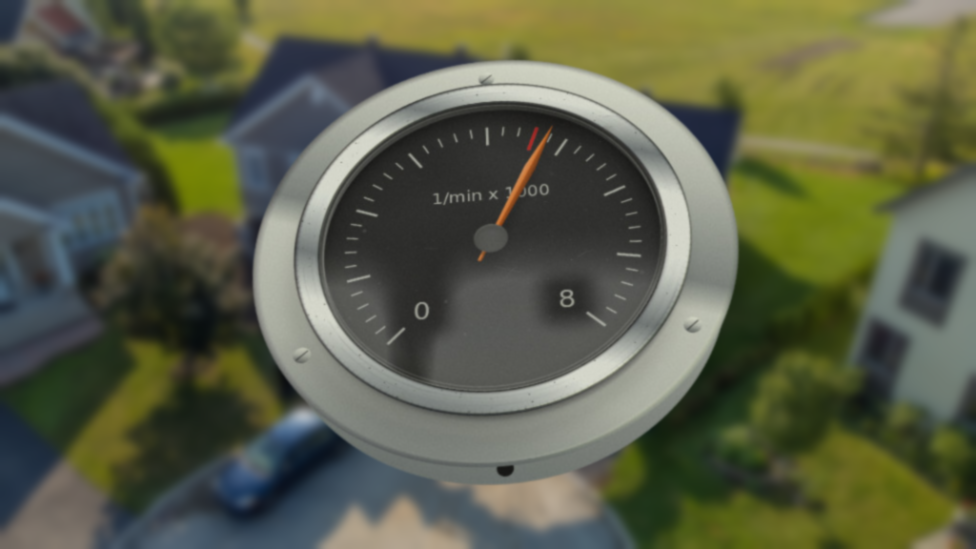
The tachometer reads 4800 rpm
